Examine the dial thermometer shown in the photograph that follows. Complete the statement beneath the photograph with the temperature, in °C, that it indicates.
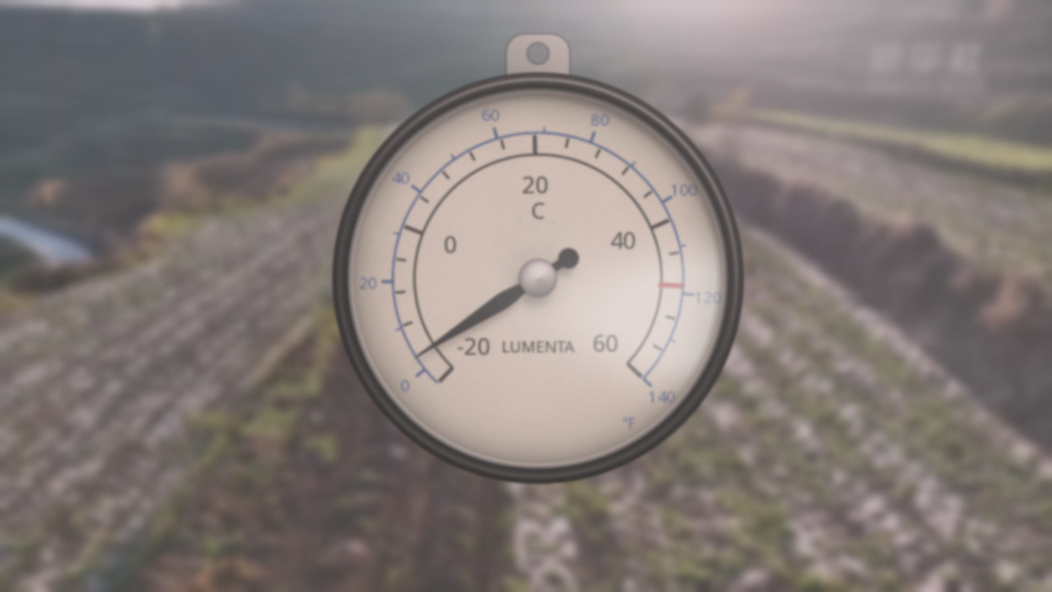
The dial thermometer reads -16 °C
